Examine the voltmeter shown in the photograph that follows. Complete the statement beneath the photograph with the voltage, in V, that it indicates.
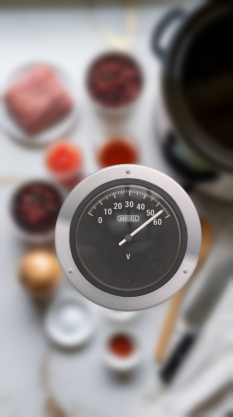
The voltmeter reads 55 V
